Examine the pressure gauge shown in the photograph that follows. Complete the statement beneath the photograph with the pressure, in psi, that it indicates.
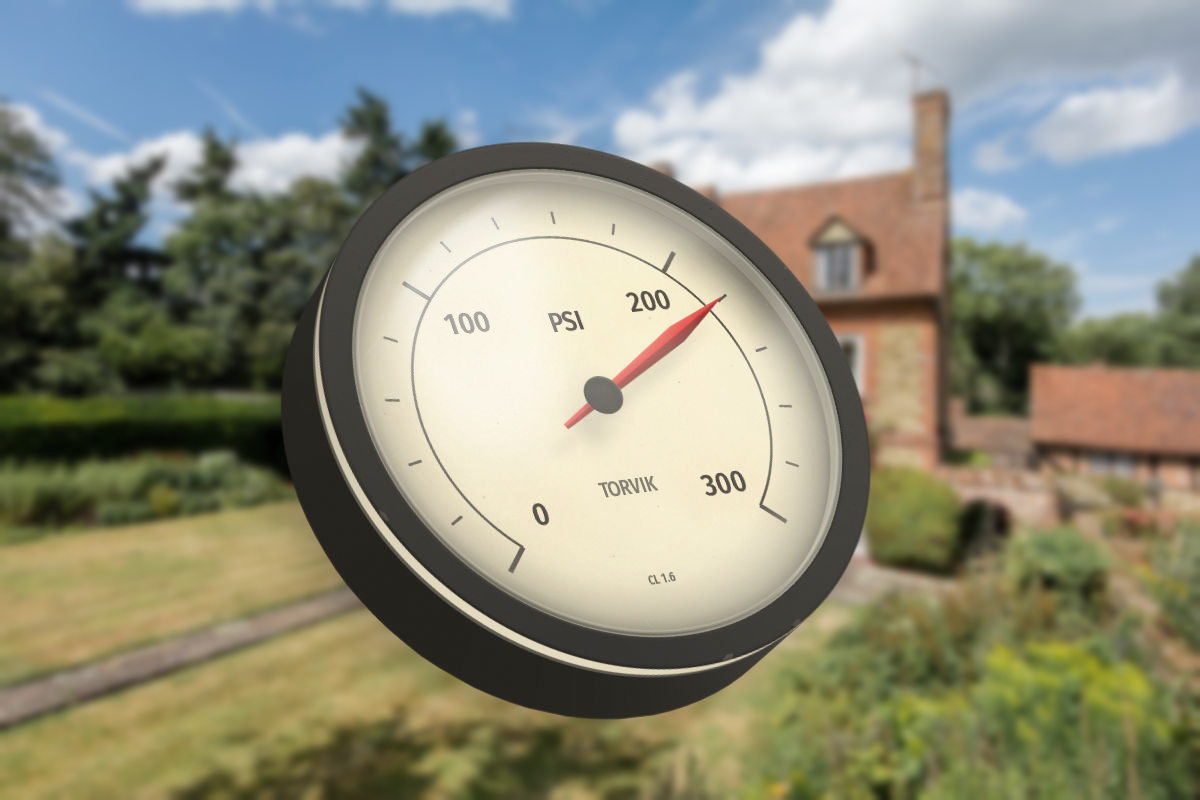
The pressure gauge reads 220 psi
